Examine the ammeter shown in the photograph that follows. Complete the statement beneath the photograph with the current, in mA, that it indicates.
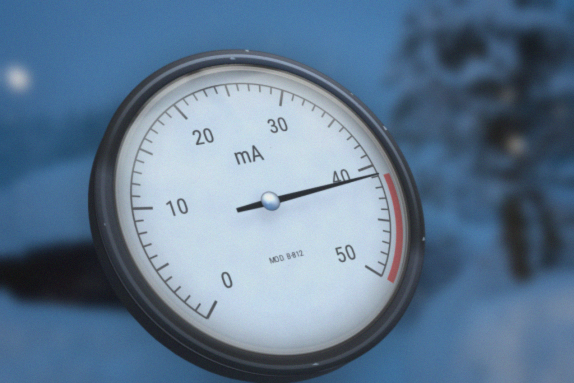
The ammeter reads 41 mA
